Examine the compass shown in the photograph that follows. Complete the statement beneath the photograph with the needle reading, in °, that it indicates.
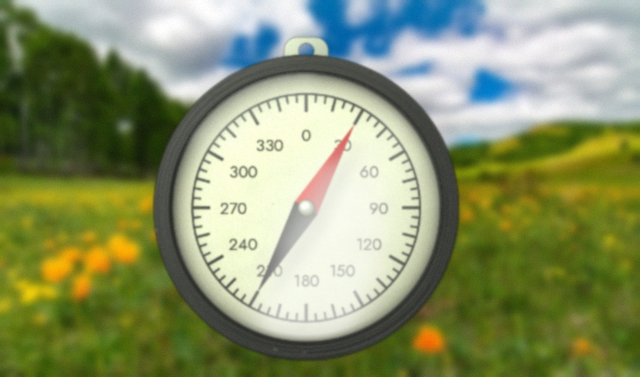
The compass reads 30 °
